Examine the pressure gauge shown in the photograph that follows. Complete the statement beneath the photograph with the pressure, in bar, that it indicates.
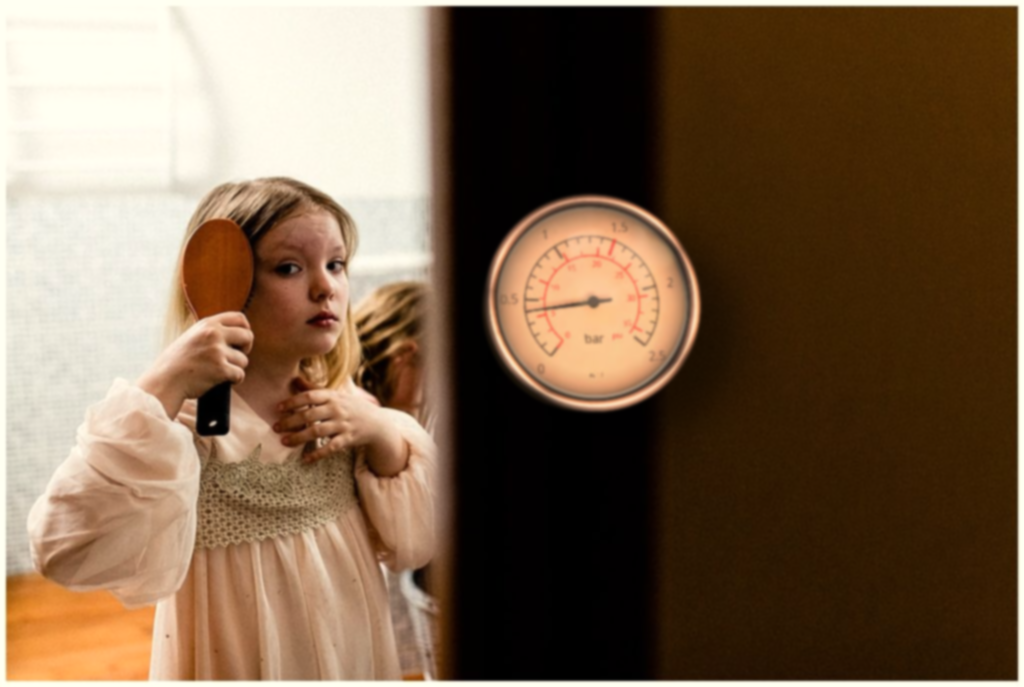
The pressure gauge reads 0.4 bar
